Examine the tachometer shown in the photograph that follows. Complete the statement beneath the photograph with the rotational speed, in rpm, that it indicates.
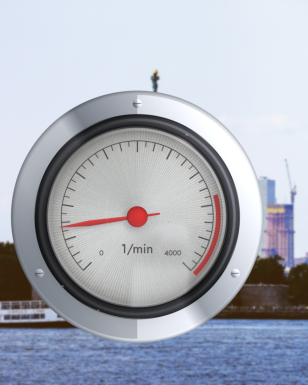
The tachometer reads 550 rpm
